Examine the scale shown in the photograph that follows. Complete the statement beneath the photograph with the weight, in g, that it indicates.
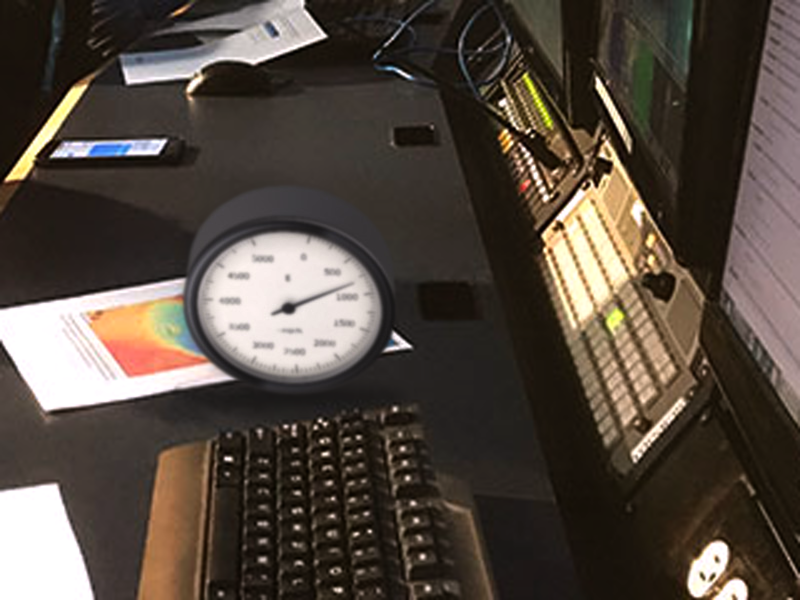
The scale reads 750 g
